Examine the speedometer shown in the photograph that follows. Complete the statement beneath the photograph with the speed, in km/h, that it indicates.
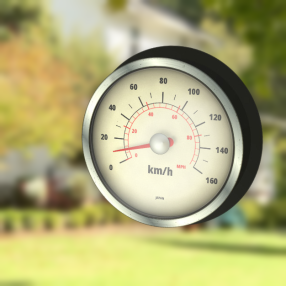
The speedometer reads 10 km/h
